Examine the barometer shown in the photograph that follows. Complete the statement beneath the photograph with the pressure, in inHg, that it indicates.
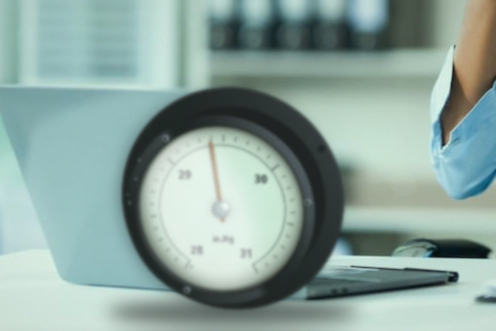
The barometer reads 29.4 inHg
